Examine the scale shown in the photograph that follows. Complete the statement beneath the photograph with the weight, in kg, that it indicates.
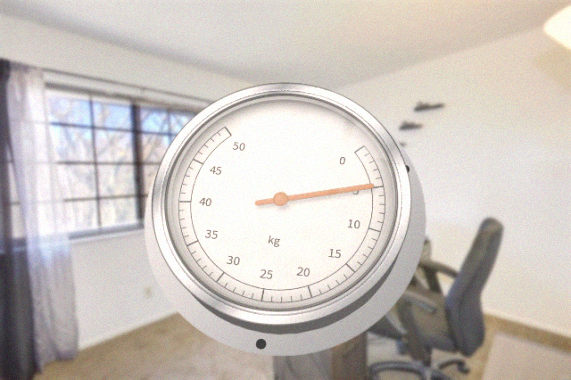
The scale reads 5 kg
